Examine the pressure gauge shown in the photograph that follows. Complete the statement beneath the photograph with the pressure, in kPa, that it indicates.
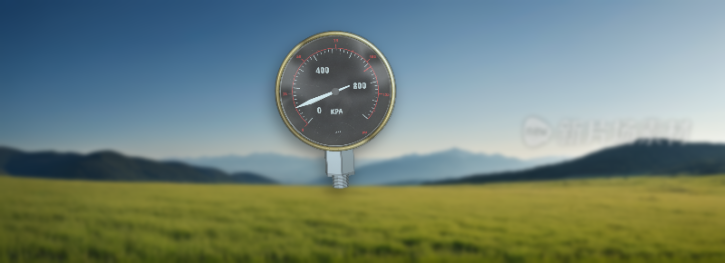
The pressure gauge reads 100 kPa
